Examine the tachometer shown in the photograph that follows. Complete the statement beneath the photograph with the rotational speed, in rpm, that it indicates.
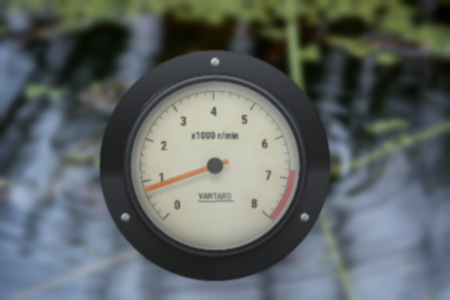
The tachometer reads 800 rpm
